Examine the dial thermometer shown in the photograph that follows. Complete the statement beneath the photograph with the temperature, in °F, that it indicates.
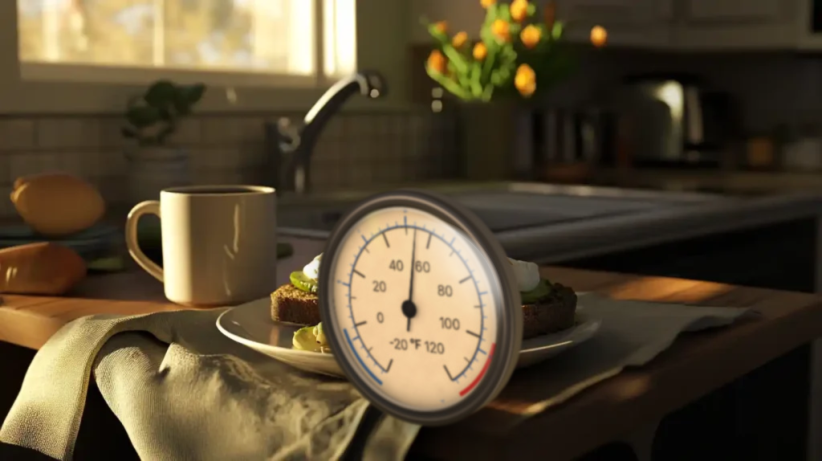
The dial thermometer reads 55 °F
